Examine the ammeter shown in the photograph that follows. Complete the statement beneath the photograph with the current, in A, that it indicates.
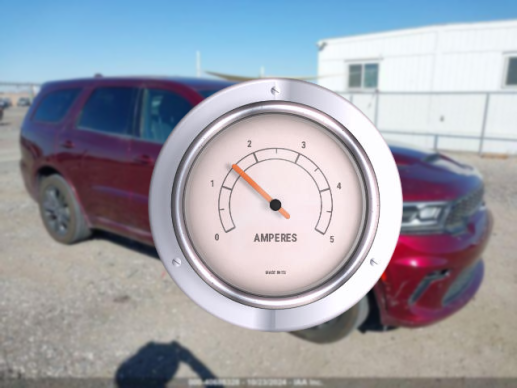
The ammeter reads 1.5 A
